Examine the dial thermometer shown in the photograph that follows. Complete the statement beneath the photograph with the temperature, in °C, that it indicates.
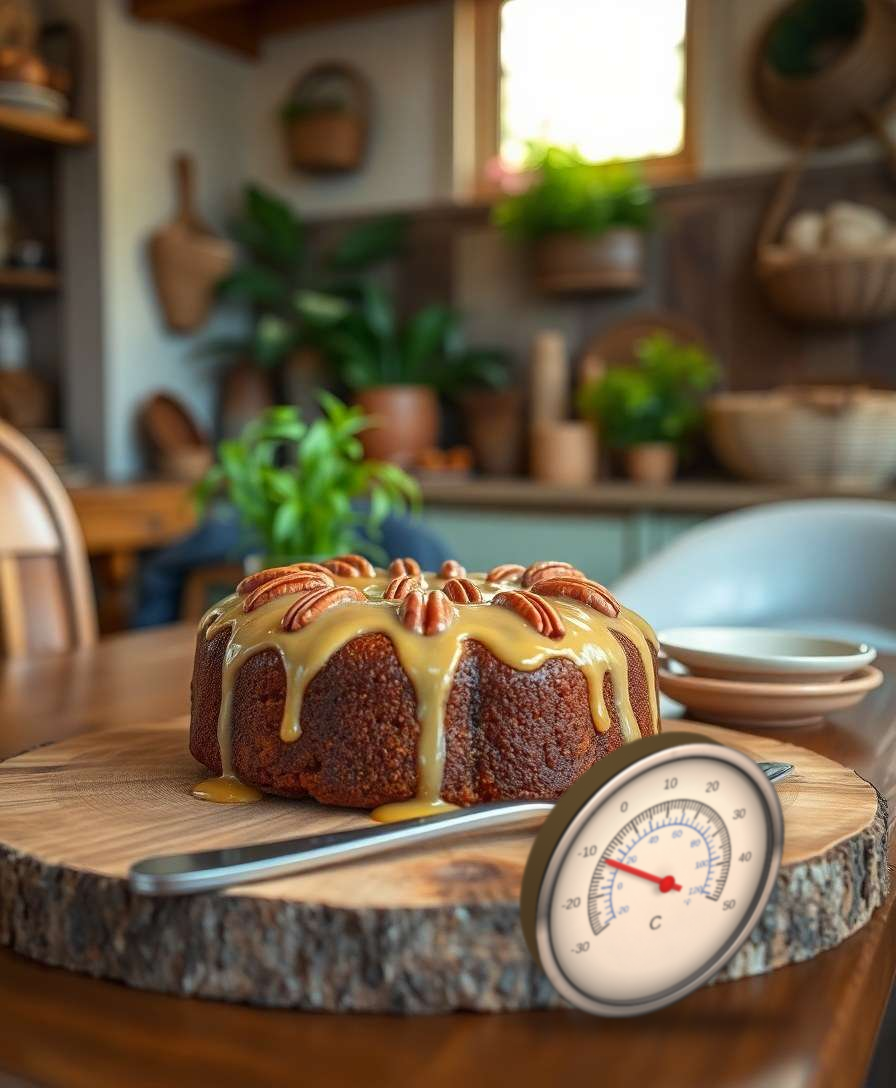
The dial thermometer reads -10 °C
